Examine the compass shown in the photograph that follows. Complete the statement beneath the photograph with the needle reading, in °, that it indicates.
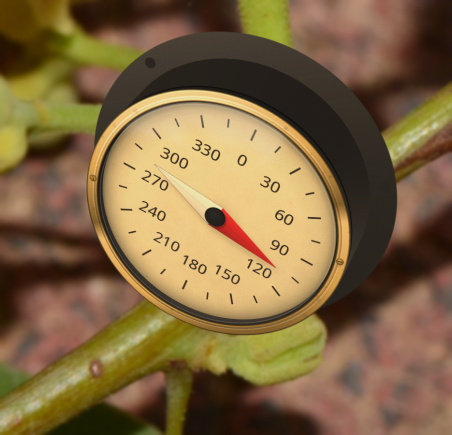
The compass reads 105 °
